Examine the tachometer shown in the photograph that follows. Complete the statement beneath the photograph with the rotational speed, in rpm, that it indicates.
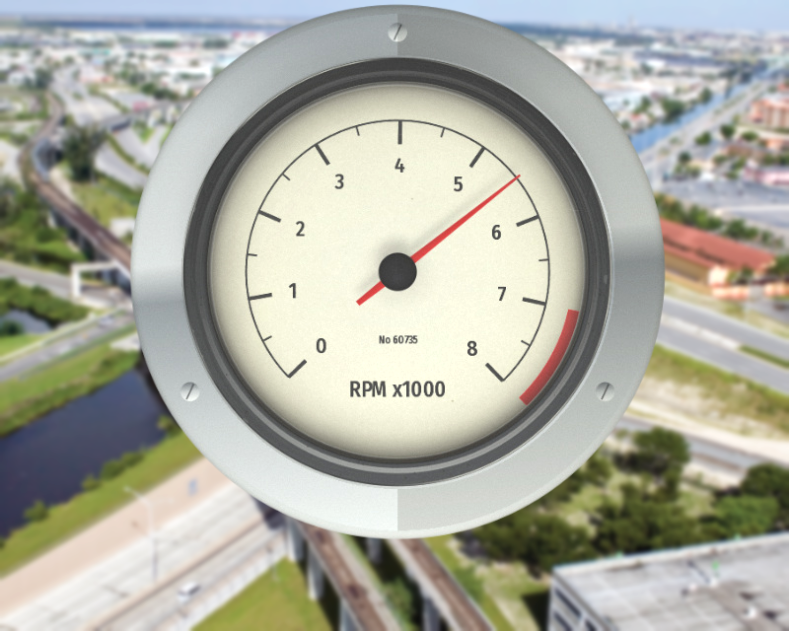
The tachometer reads 5500 rpm
